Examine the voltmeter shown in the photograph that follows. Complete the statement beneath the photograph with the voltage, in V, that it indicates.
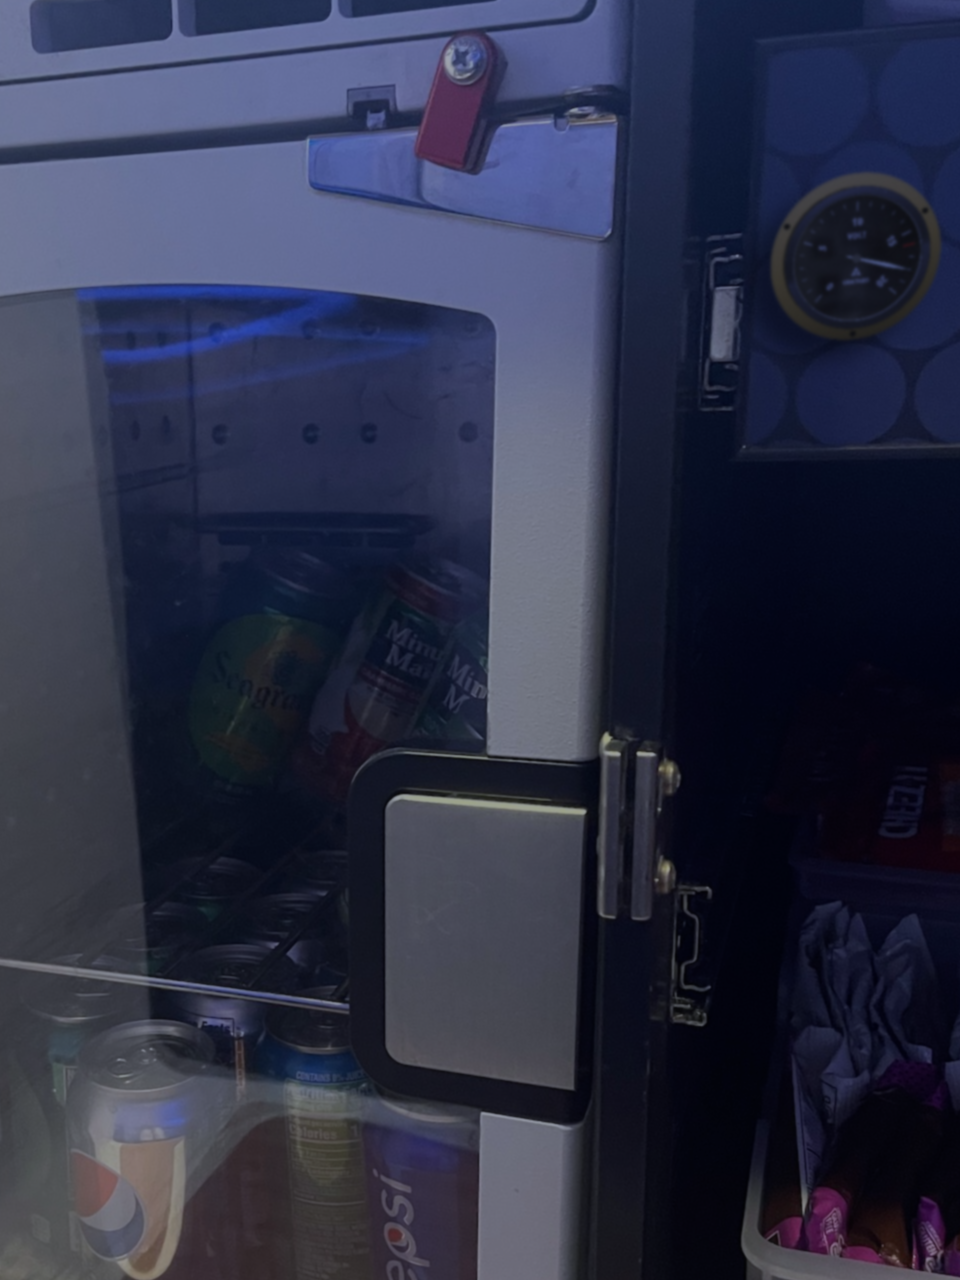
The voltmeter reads 18 V
